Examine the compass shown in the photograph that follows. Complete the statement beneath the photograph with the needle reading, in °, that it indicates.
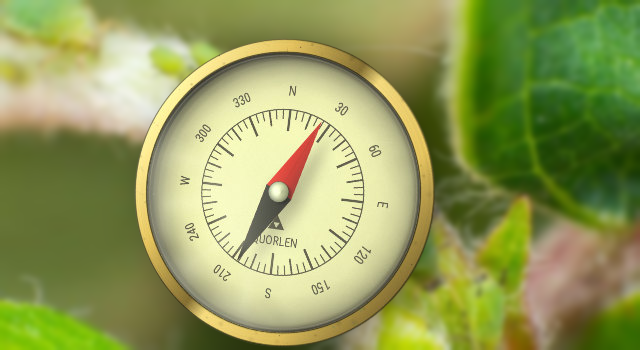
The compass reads 25 °
